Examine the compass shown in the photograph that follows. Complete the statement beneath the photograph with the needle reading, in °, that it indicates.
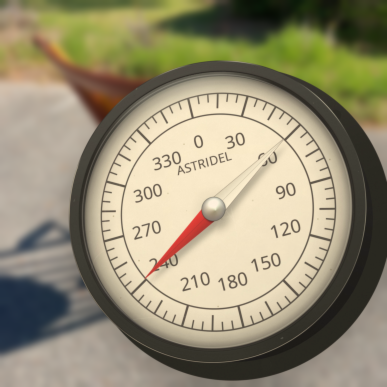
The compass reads 240 °
